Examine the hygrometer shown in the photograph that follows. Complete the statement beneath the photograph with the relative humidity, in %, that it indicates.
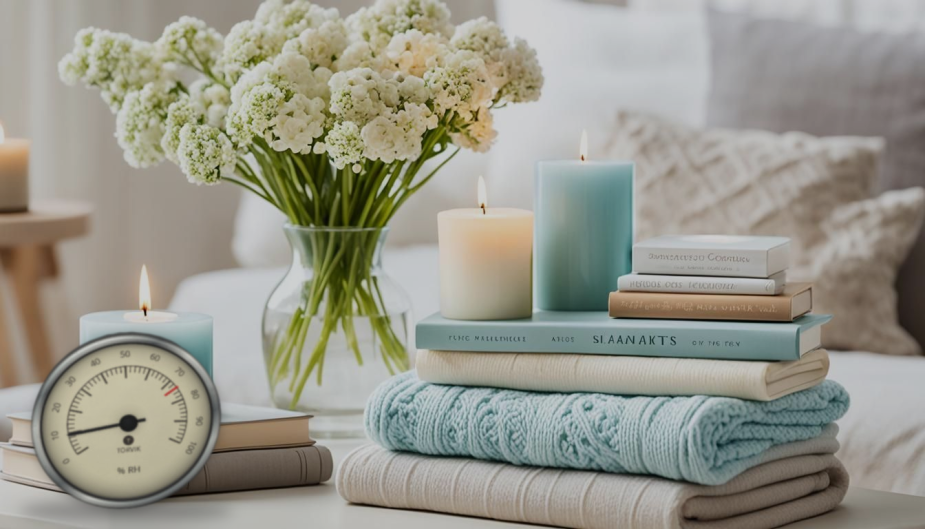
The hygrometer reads 10 %
